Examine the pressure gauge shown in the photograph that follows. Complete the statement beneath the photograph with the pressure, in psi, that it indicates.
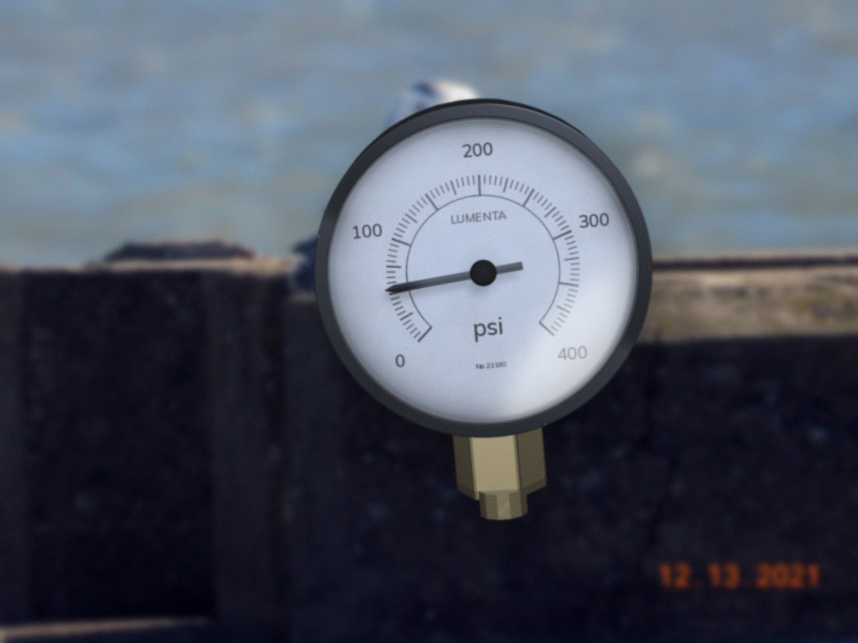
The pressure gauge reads 55 psi
